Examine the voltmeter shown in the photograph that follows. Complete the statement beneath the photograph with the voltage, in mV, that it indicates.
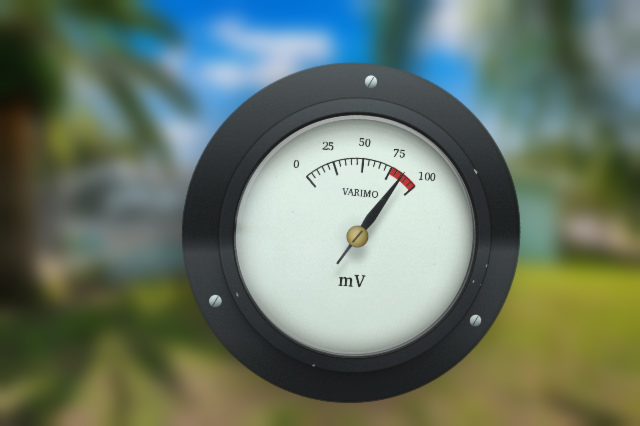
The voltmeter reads 85 mV
